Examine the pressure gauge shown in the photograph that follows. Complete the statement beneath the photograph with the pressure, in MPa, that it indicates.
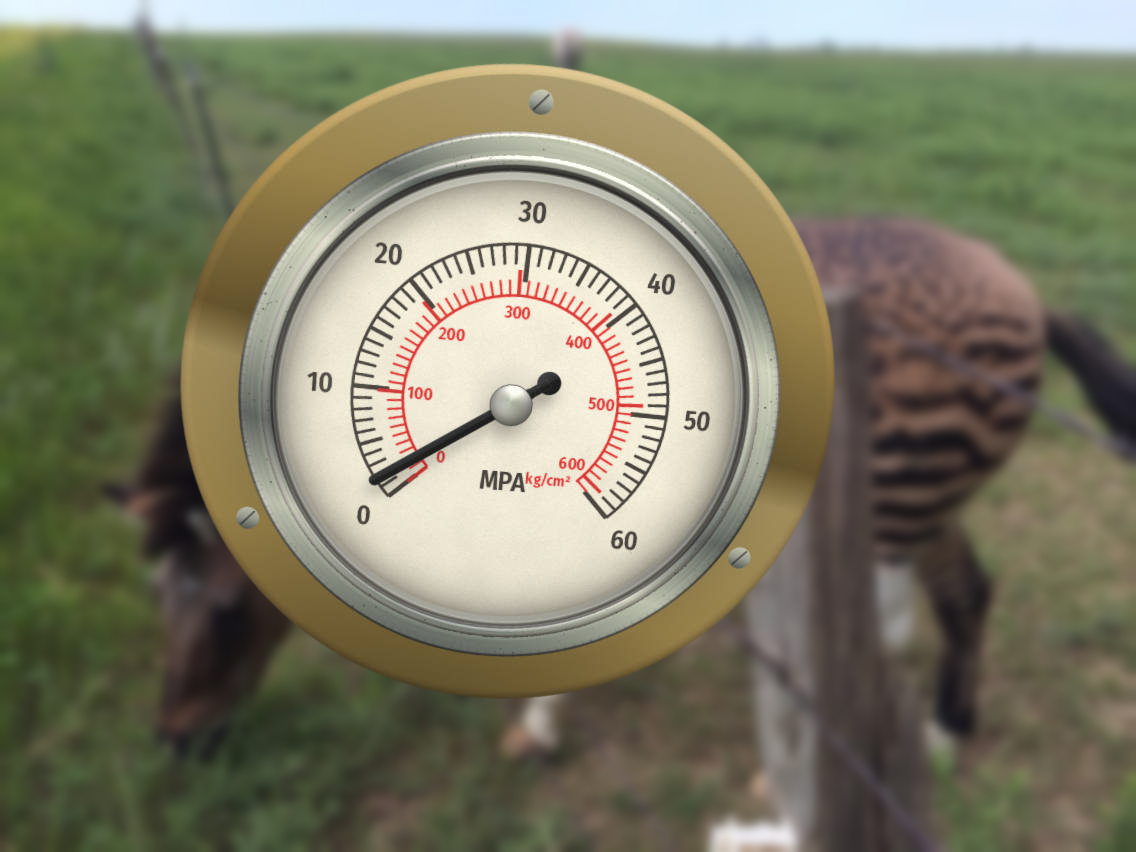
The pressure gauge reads 2 MPa
